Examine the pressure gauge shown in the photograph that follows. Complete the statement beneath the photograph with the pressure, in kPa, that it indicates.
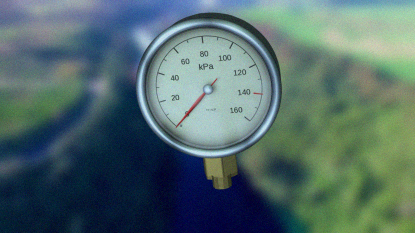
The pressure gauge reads 0 kPa
